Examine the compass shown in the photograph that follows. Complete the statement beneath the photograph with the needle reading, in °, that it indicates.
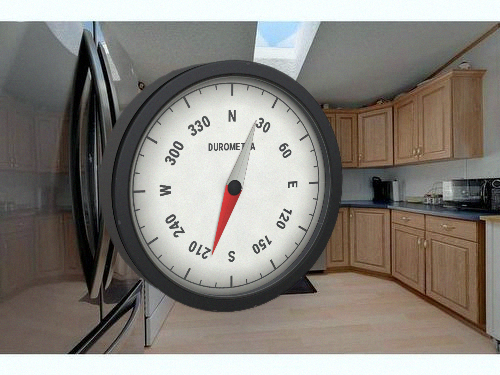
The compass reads 200 °
